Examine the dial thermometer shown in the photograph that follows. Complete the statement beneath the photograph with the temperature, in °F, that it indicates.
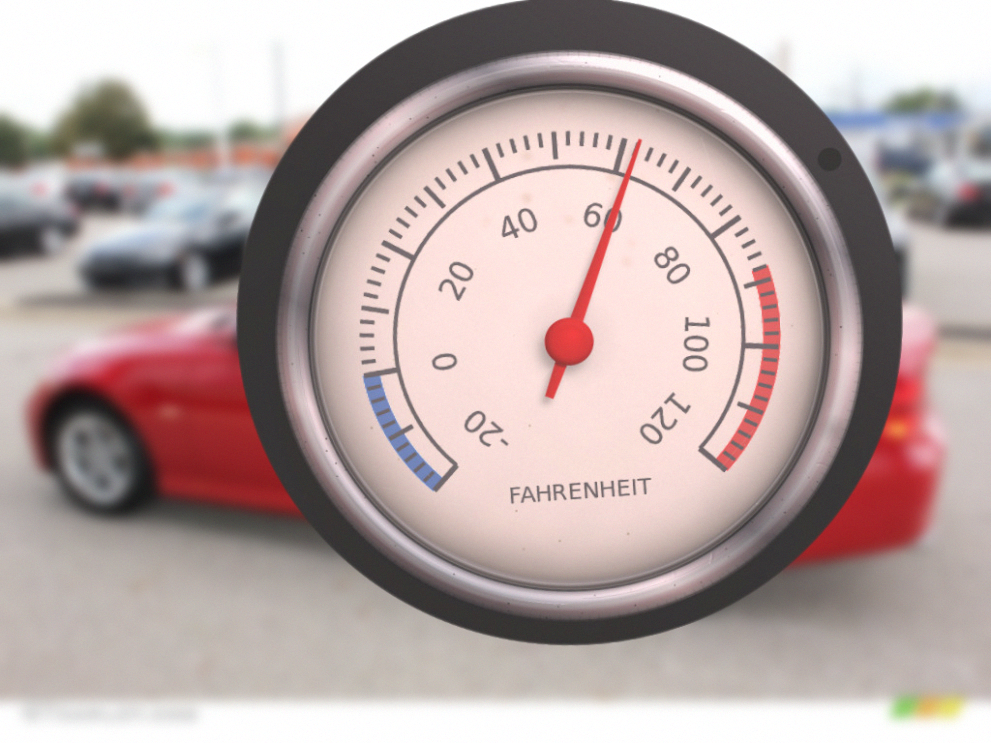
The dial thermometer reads 62 °F
